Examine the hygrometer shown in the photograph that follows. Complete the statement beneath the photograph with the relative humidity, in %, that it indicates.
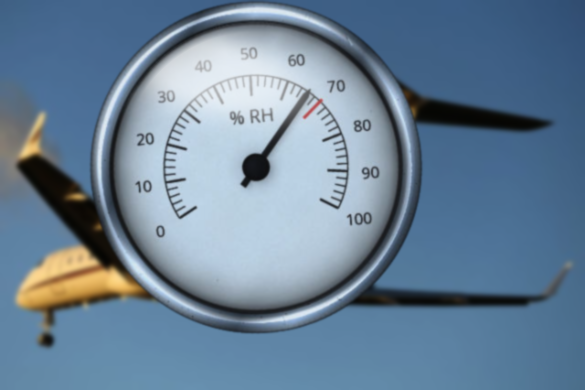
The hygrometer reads 66 %
